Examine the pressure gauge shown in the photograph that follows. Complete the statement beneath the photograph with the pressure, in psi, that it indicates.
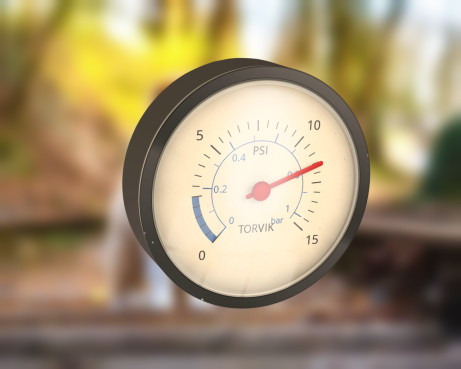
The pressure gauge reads 11.5 psi
